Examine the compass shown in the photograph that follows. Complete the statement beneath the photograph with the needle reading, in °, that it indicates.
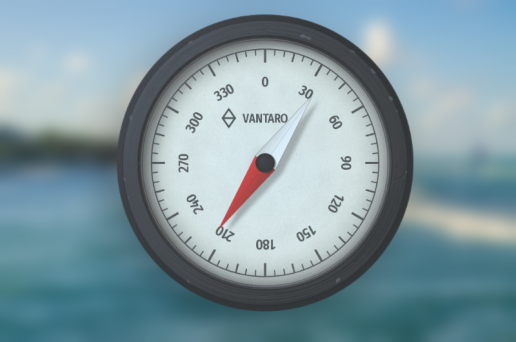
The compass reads 215 °
